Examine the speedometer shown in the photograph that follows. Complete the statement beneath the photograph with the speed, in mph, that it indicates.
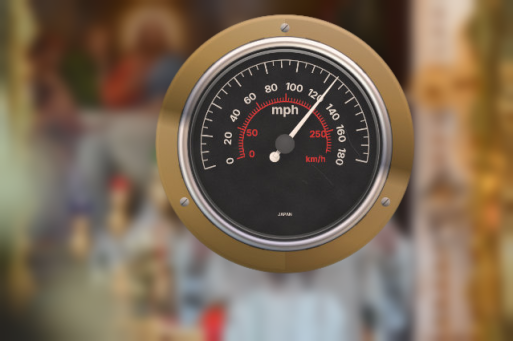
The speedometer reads 125 mph
